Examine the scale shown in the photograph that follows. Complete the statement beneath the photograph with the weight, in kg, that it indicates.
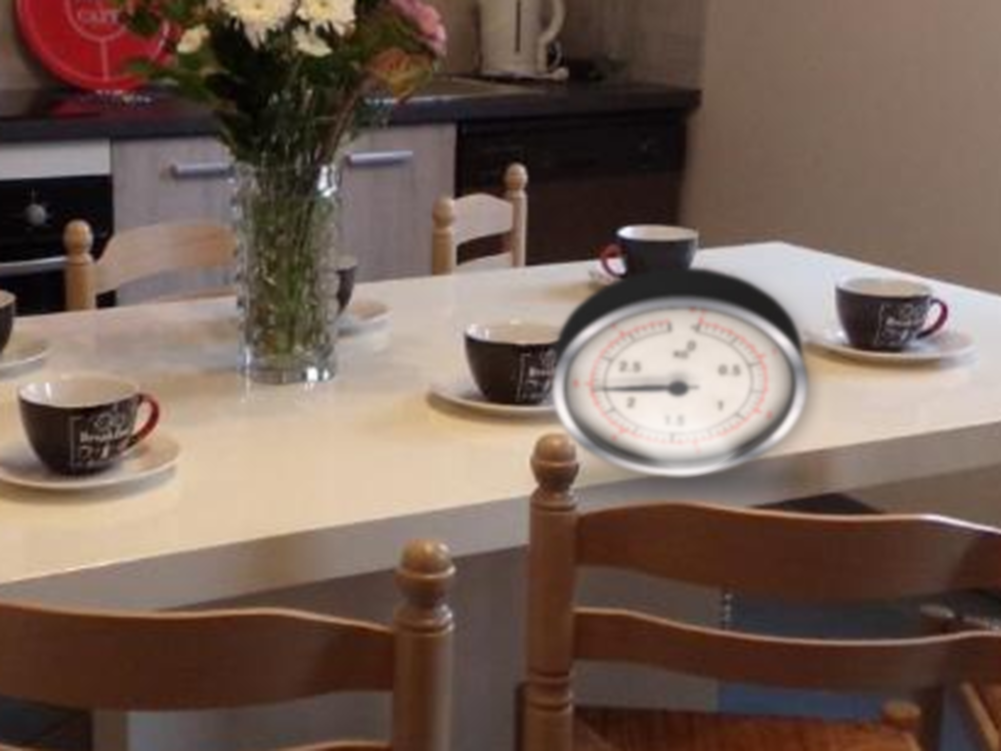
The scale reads 2.25 kg
